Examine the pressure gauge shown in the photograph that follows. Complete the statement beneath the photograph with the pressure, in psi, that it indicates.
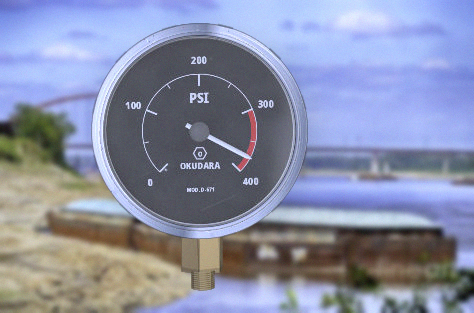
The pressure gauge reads 375 psi
